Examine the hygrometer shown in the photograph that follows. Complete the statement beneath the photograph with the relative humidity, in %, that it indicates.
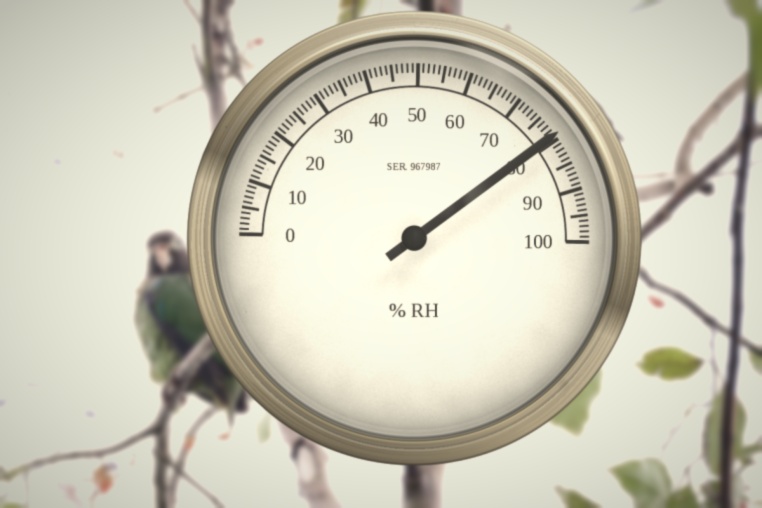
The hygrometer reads 79 %
